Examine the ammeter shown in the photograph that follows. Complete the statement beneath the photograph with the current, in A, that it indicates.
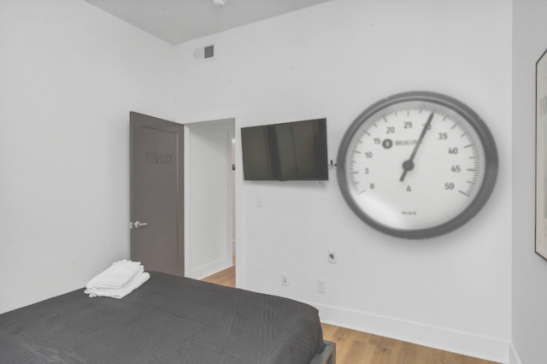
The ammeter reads 30 A
